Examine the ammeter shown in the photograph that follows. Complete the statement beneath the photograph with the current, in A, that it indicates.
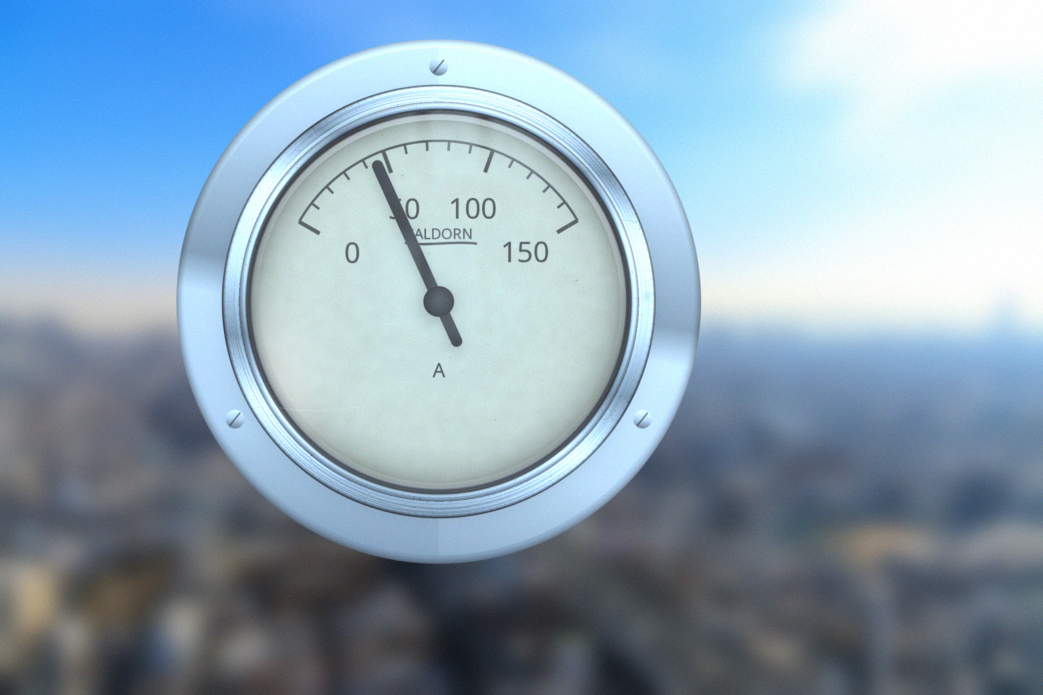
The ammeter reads 45 A
